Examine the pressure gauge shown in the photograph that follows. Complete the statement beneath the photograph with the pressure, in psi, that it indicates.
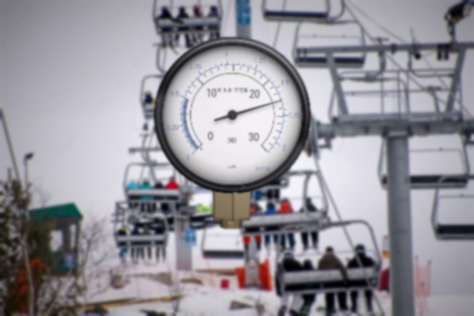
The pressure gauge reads 23 psi
